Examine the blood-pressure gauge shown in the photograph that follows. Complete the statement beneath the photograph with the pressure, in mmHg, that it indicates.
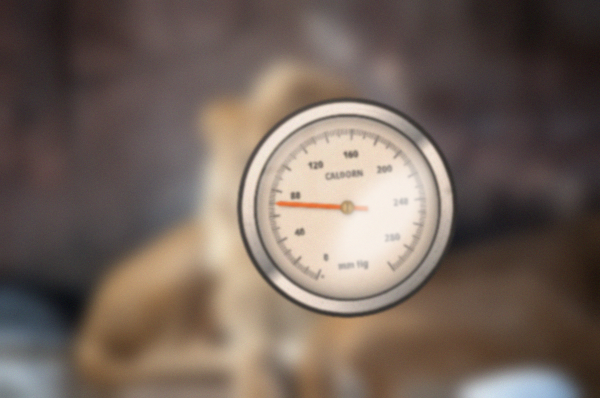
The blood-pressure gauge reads 70 mmHg
